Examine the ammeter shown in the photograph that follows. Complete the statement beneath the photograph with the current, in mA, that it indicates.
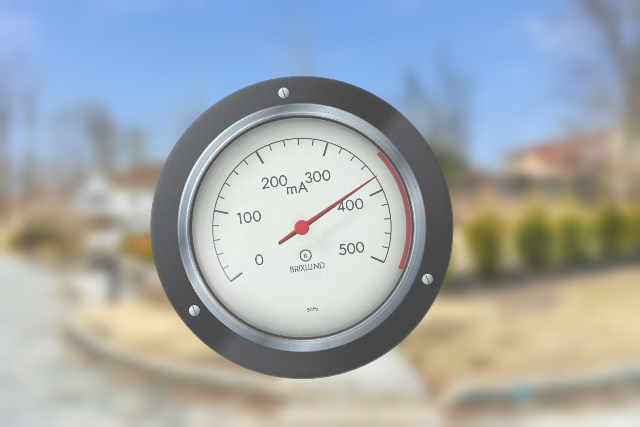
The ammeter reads 380 mA
